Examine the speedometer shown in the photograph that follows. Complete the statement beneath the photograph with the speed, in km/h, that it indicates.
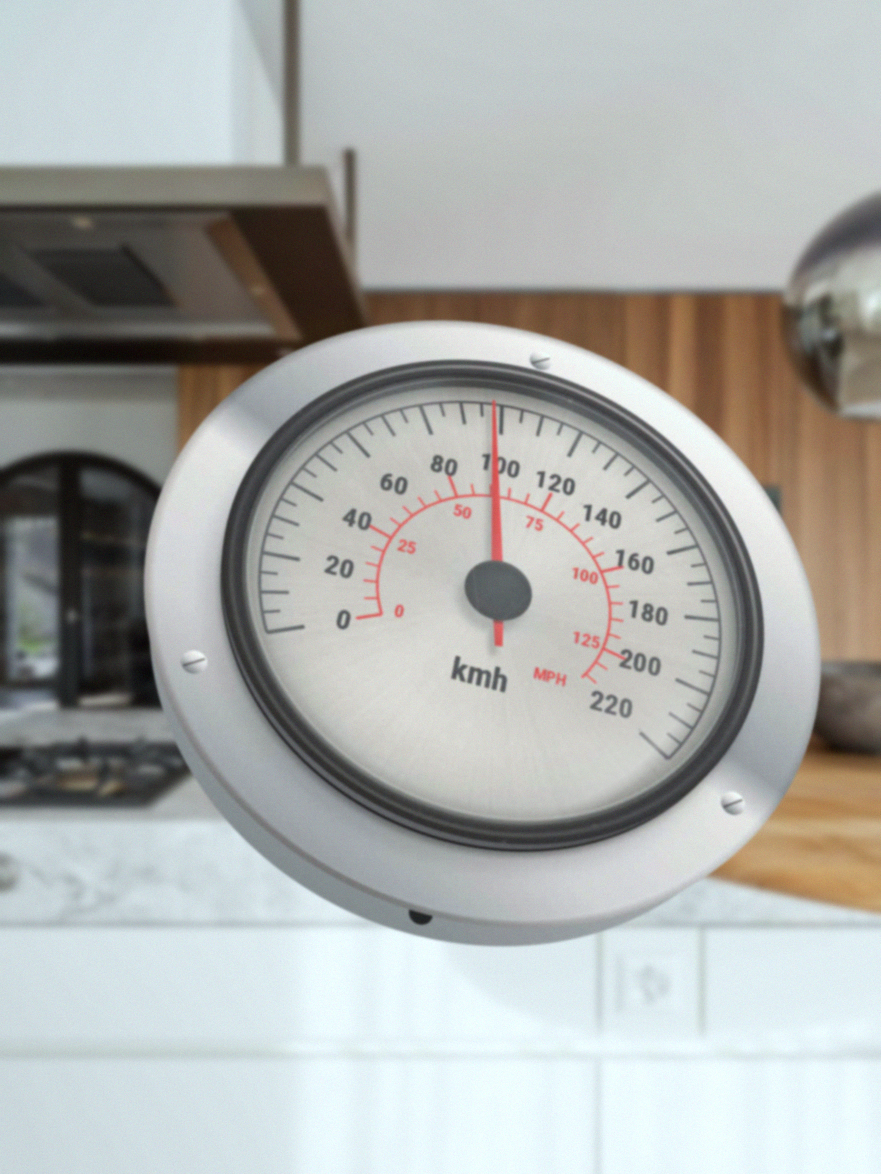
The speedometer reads 97.5 km/h
